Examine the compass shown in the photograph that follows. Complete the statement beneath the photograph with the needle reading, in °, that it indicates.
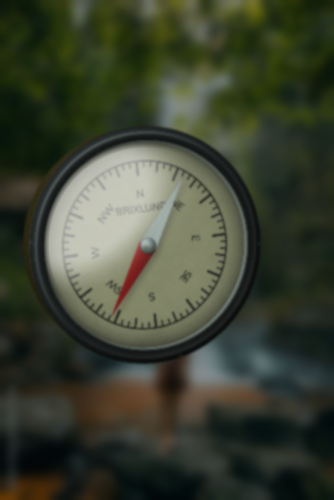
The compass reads 215 °
